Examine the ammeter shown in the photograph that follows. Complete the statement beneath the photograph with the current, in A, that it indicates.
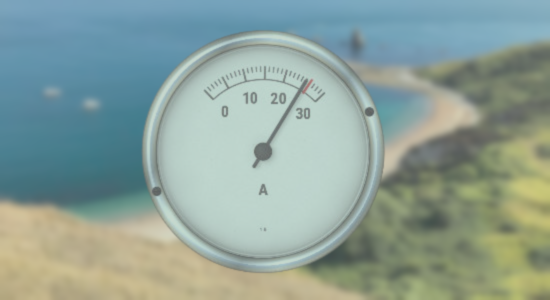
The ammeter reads 25 A
